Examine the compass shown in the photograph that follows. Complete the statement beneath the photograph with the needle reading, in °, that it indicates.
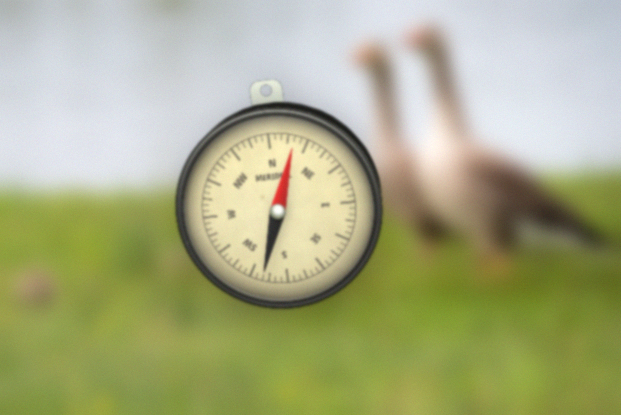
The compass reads 20 °
